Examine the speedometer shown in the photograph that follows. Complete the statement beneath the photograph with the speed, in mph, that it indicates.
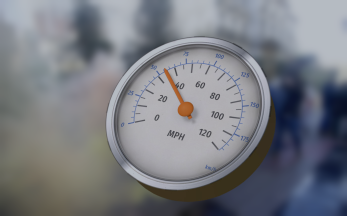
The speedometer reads 35 mph
